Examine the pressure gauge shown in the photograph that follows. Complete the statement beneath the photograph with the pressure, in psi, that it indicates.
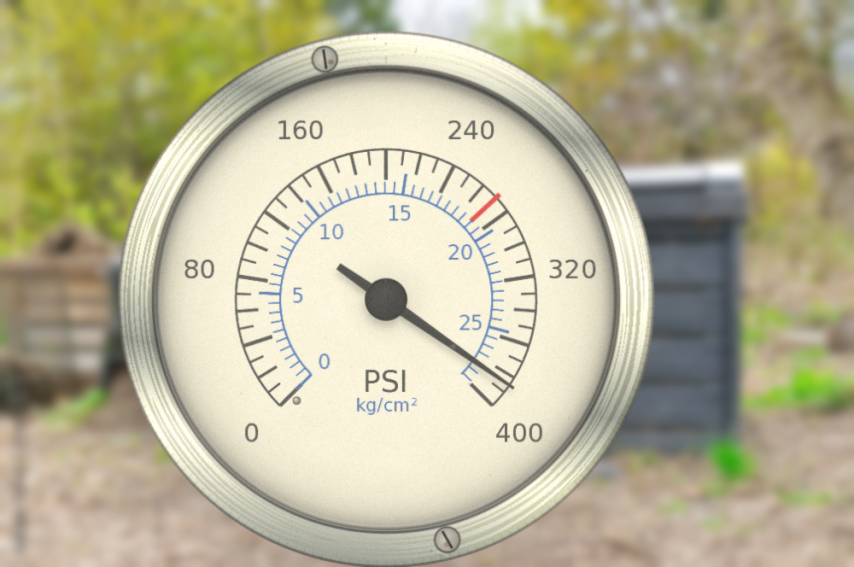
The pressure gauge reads 385 psi
